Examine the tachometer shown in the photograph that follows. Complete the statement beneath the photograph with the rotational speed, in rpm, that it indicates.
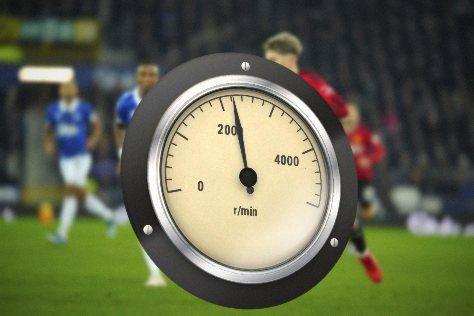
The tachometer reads 2200 rpm
